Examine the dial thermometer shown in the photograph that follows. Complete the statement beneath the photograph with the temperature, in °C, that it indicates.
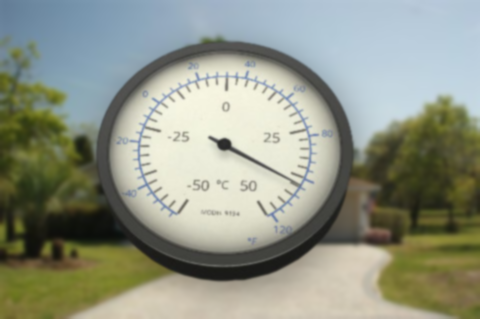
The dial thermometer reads 40 °C
